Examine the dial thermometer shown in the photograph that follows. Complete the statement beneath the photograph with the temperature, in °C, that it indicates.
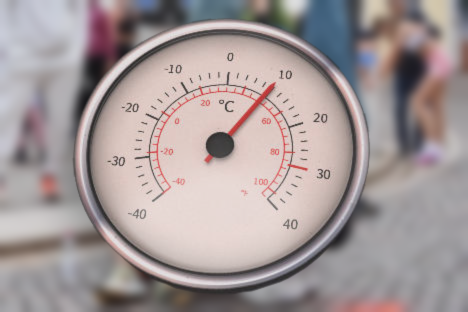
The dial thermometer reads 10 °C
